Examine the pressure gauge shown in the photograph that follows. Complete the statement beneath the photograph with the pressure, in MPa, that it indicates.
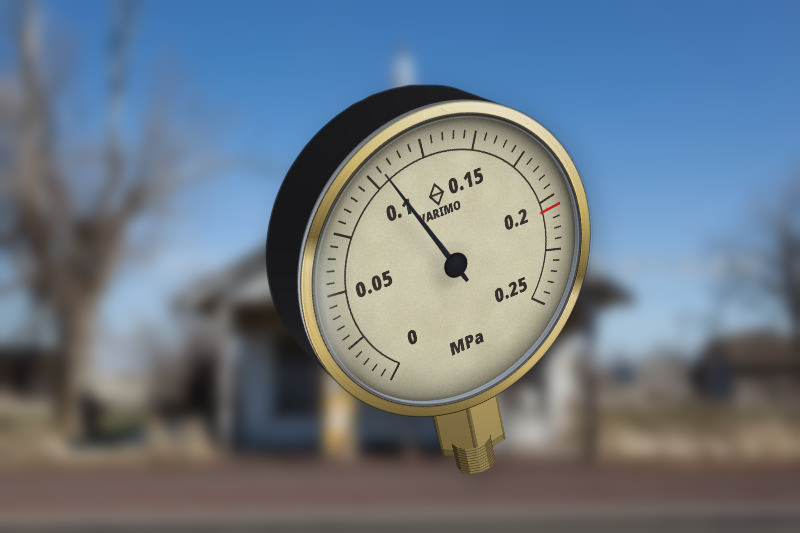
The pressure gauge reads 0.105 MPa
